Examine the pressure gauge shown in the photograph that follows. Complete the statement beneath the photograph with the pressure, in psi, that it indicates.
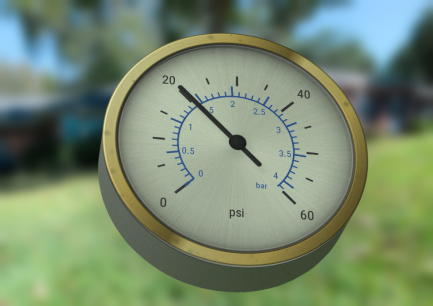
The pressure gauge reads 20 psi
